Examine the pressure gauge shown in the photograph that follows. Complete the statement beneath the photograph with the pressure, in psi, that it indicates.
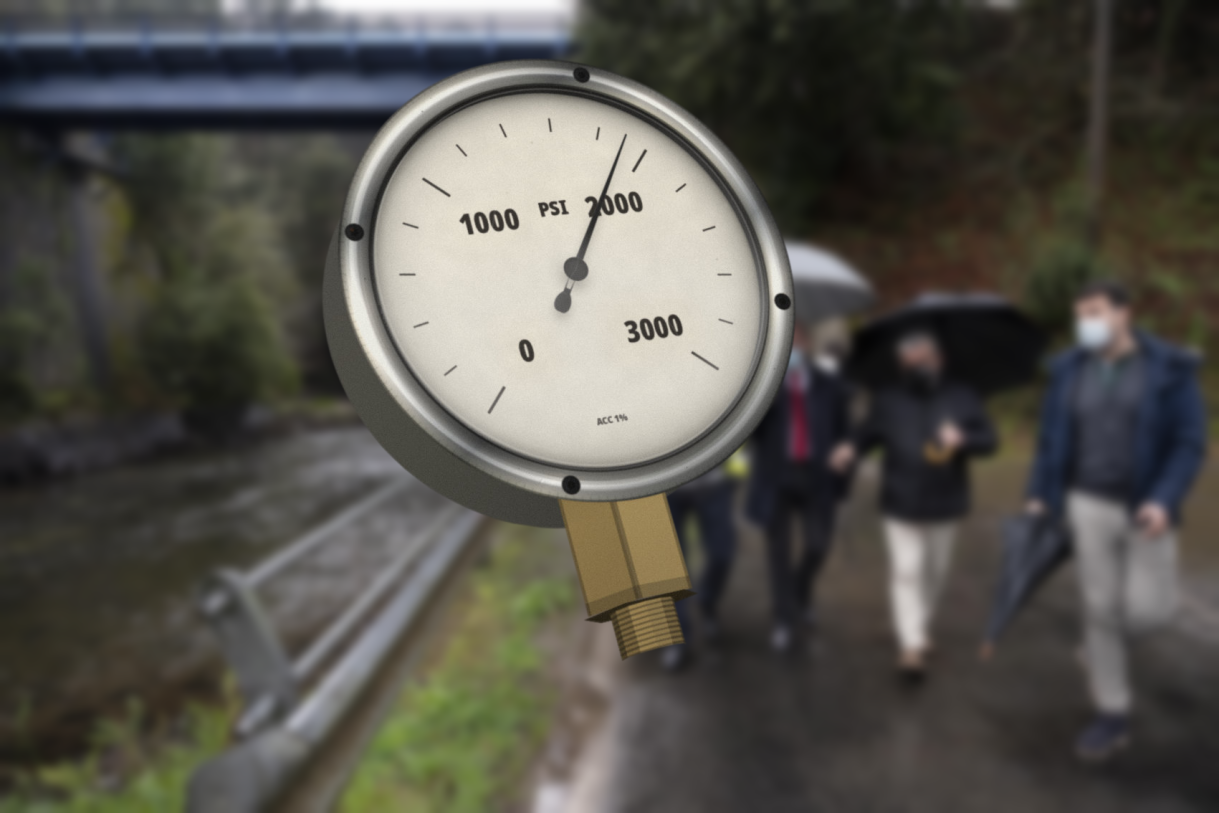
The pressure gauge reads 1900 psi
